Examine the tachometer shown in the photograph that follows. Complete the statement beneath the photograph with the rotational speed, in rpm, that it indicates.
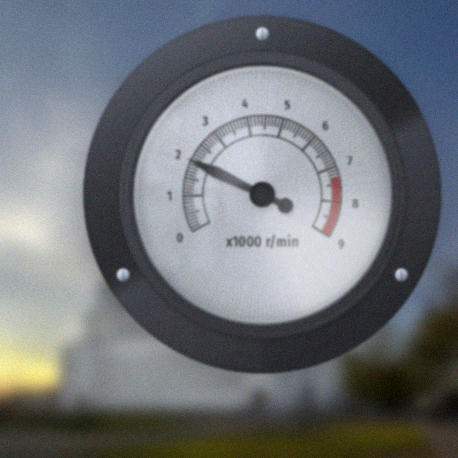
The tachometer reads 2000 rpm
